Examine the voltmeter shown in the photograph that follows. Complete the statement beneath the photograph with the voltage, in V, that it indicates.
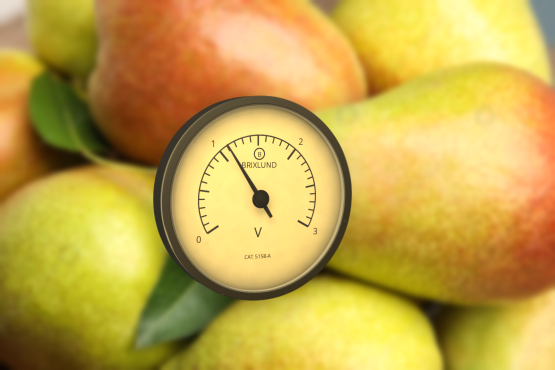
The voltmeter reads 1.1 V
